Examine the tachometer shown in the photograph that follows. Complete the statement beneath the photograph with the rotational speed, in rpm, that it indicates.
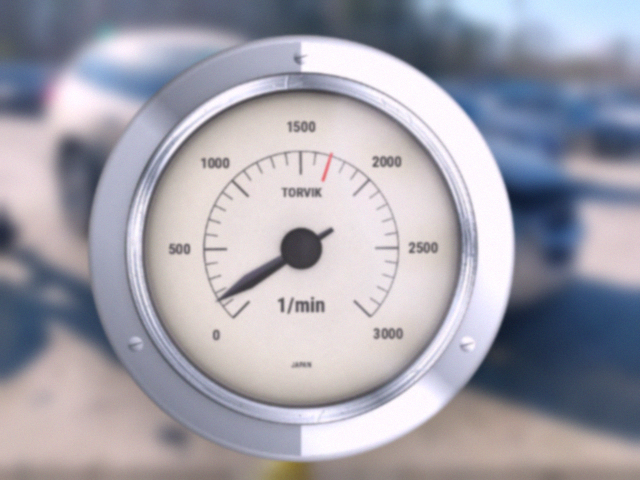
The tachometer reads 150 rpm
